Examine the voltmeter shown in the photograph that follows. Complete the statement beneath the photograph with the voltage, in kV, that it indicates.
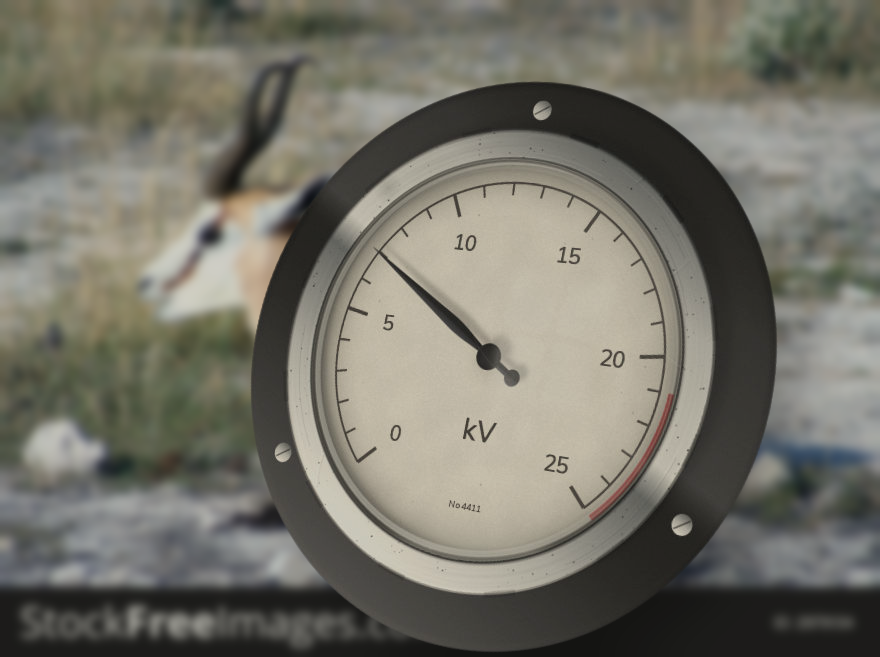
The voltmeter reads 7 kV
